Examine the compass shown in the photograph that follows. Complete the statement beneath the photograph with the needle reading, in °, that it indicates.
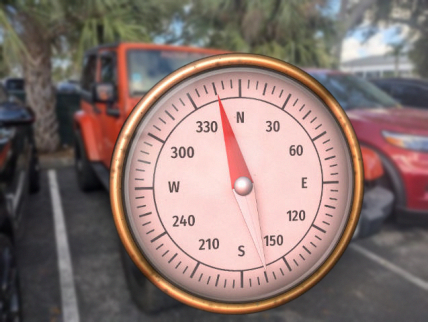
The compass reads 345 °
